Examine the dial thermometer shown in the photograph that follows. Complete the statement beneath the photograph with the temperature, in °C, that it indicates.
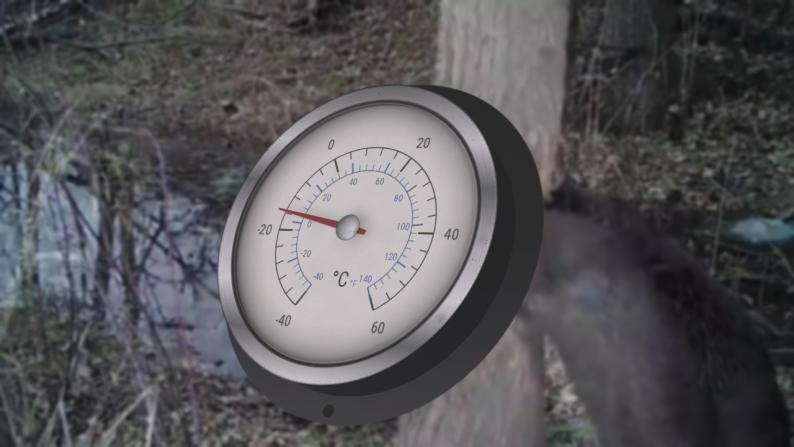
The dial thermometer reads -16 °C
